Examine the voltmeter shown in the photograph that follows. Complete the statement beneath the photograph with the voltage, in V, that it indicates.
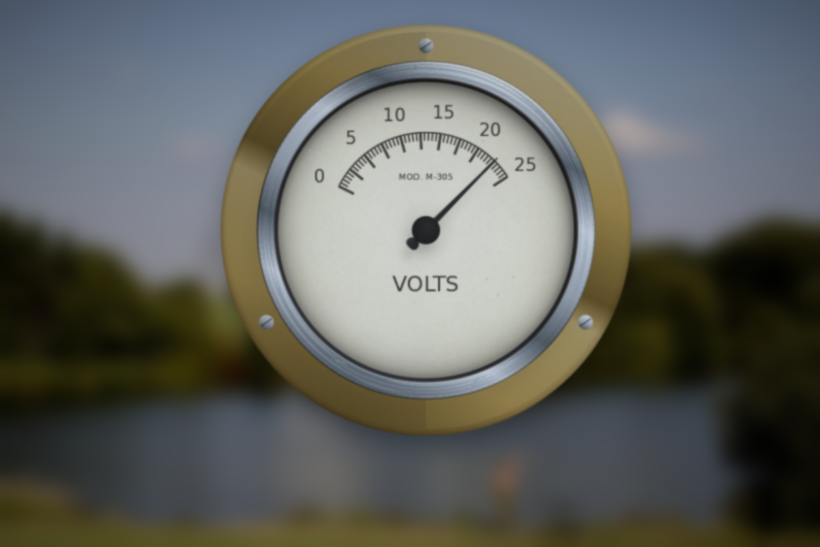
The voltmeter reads 22.5 V
